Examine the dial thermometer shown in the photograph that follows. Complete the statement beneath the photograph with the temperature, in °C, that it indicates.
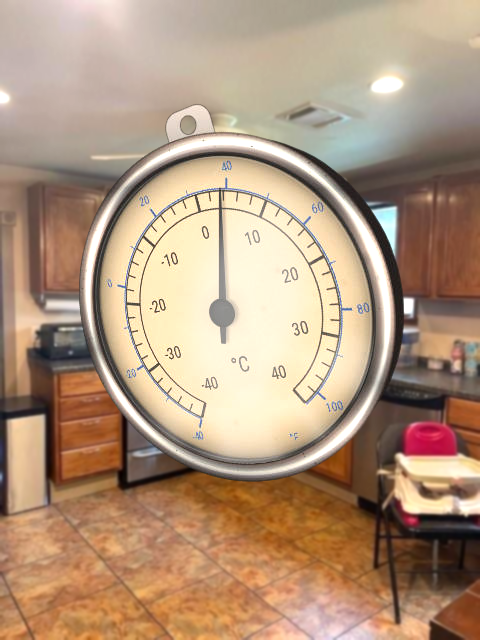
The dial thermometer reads 4 °C
